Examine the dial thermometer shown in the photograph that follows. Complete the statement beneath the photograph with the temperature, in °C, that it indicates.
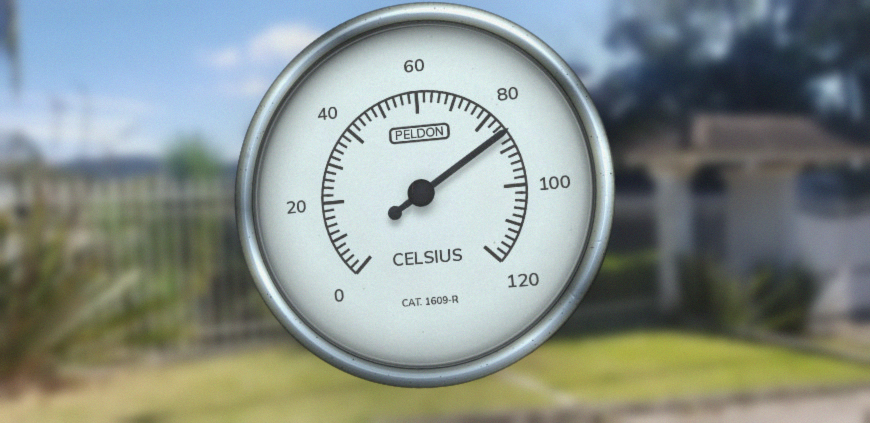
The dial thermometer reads 86 °C
